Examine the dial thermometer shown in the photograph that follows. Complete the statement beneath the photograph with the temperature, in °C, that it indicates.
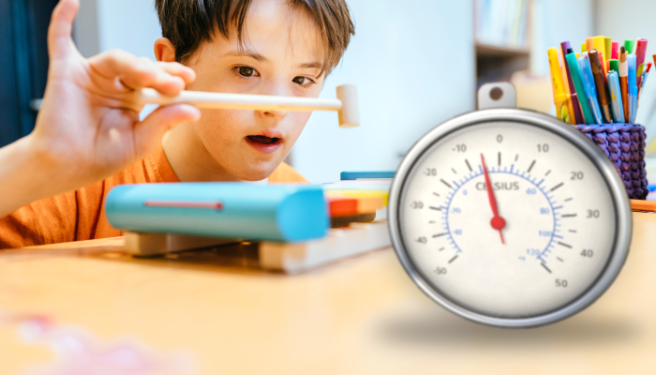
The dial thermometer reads -5 °C
